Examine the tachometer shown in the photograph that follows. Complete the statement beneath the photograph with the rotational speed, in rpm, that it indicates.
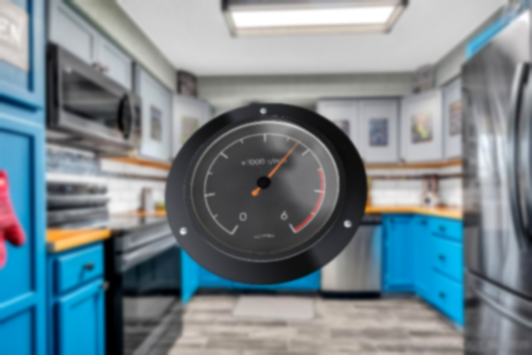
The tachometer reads 3750 rpm
